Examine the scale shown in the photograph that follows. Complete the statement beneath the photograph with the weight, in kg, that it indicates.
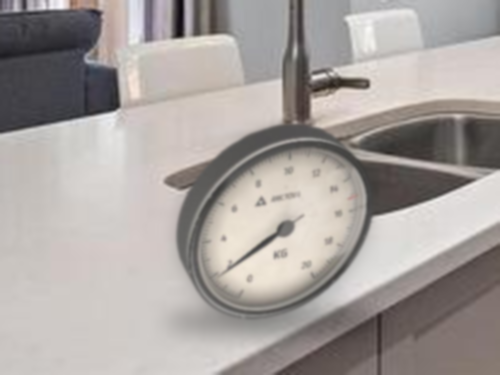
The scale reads 2 kg
